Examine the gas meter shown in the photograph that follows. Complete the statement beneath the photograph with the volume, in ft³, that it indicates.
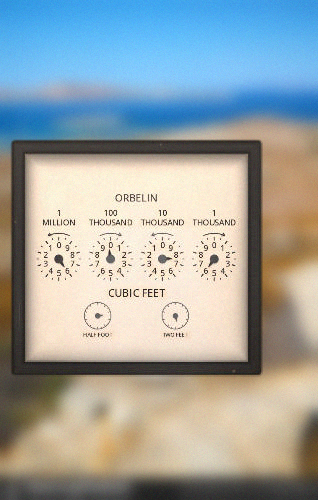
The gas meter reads 597600 ft³
